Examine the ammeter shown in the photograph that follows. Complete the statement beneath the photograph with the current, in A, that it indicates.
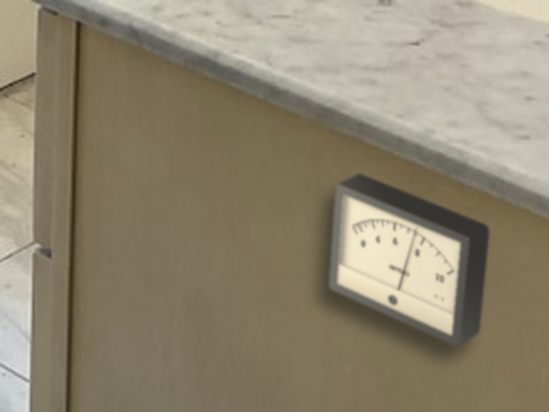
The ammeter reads 7.5 A
